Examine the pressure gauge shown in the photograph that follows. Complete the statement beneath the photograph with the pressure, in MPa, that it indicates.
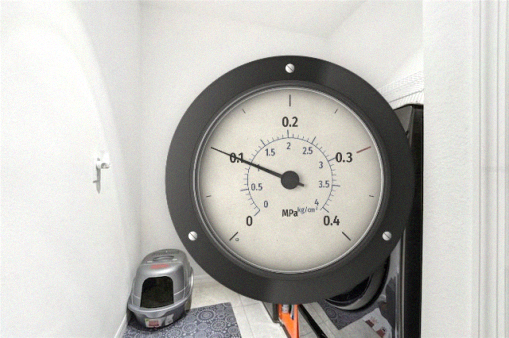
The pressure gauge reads 0.1 MPa
